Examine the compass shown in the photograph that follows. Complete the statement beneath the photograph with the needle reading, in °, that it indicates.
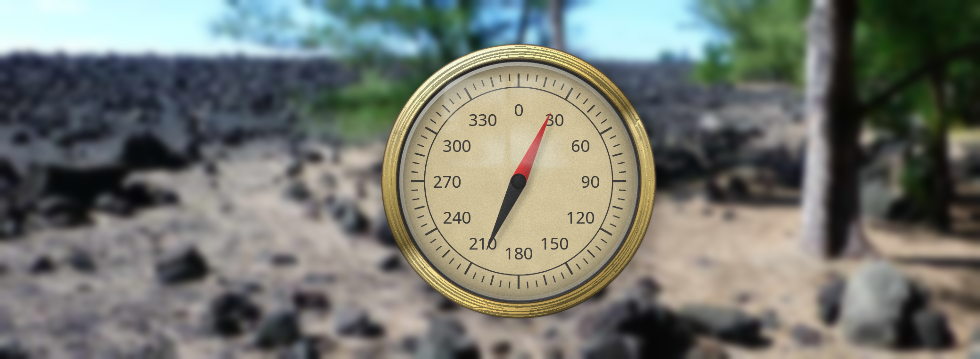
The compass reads 25 °
